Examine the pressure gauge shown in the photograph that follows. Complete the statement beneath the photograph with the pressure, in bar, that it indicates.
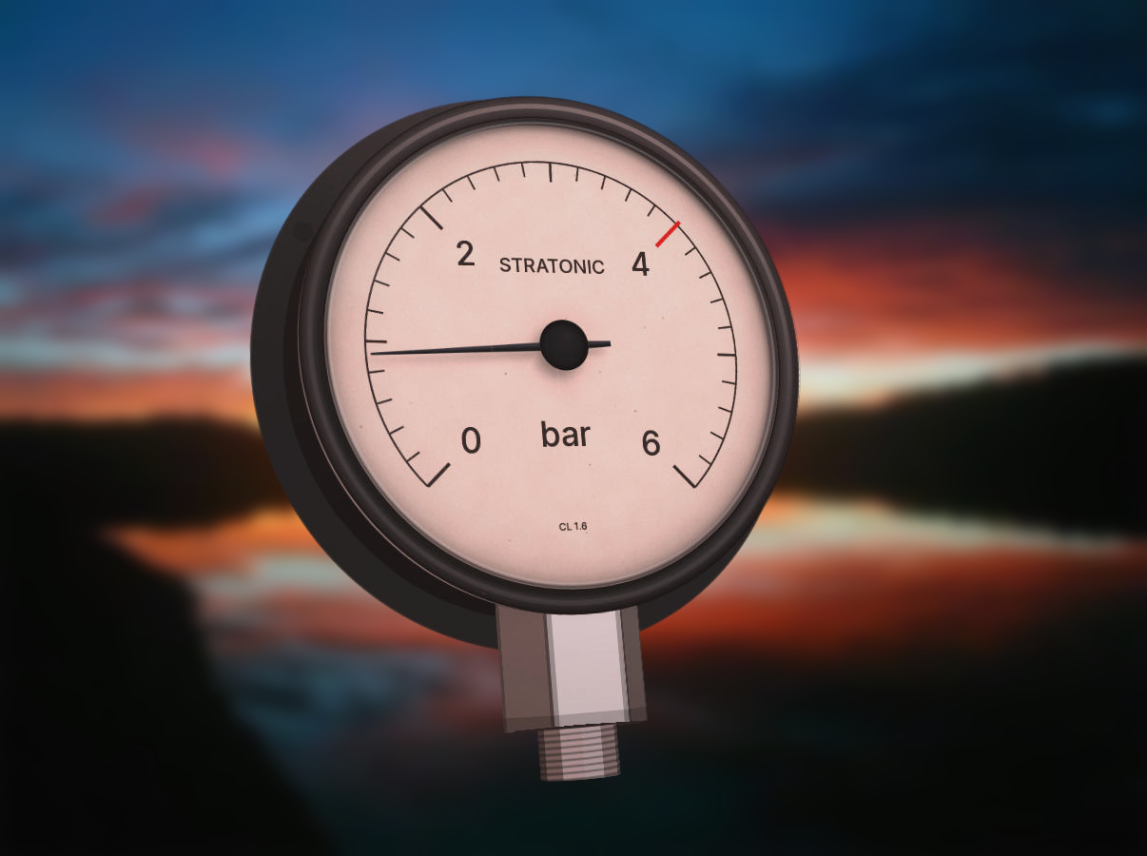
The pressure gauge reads 0.9 bar
